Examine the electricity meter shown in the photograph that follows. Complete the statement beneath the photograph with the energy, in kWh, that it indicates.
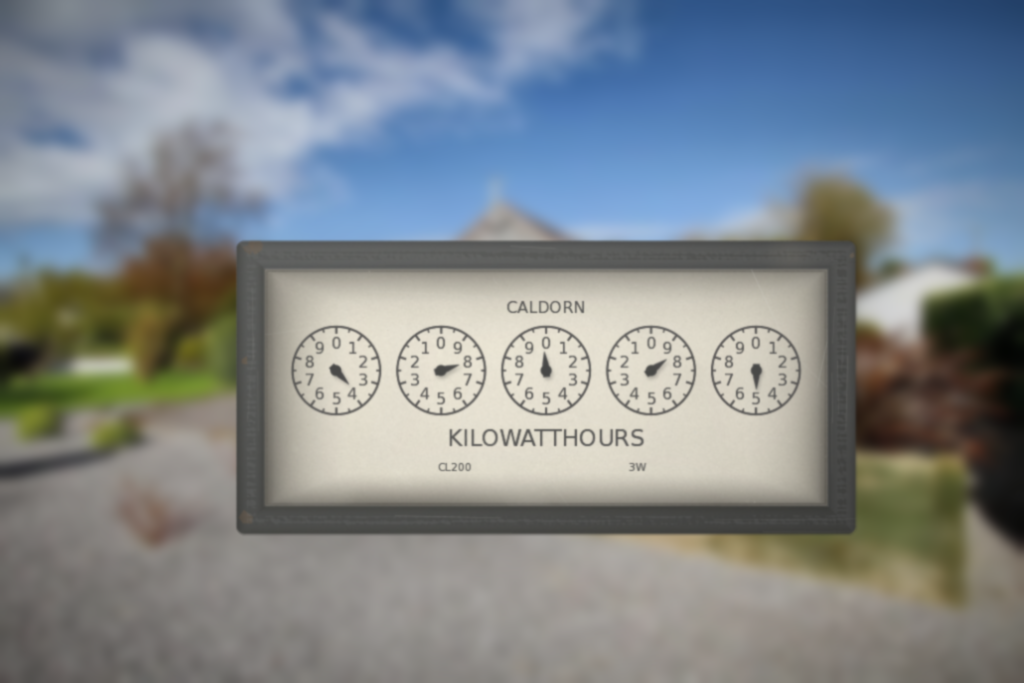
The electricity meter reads 37985 kWh
